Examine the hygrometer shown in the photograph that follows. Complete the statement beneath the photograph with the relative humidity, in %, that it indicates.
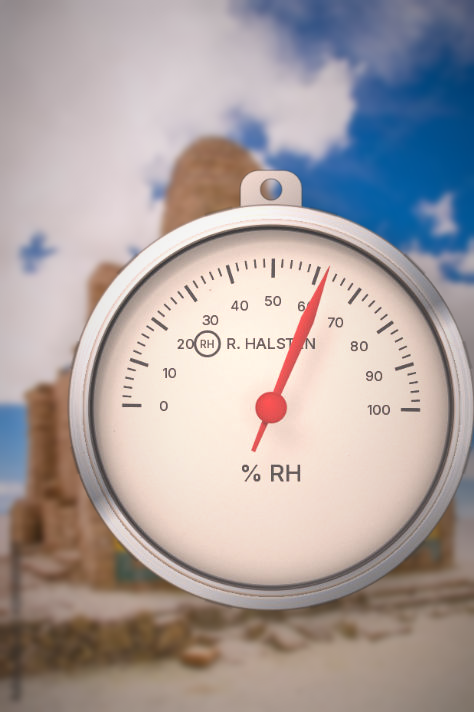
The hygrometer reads 62 %
